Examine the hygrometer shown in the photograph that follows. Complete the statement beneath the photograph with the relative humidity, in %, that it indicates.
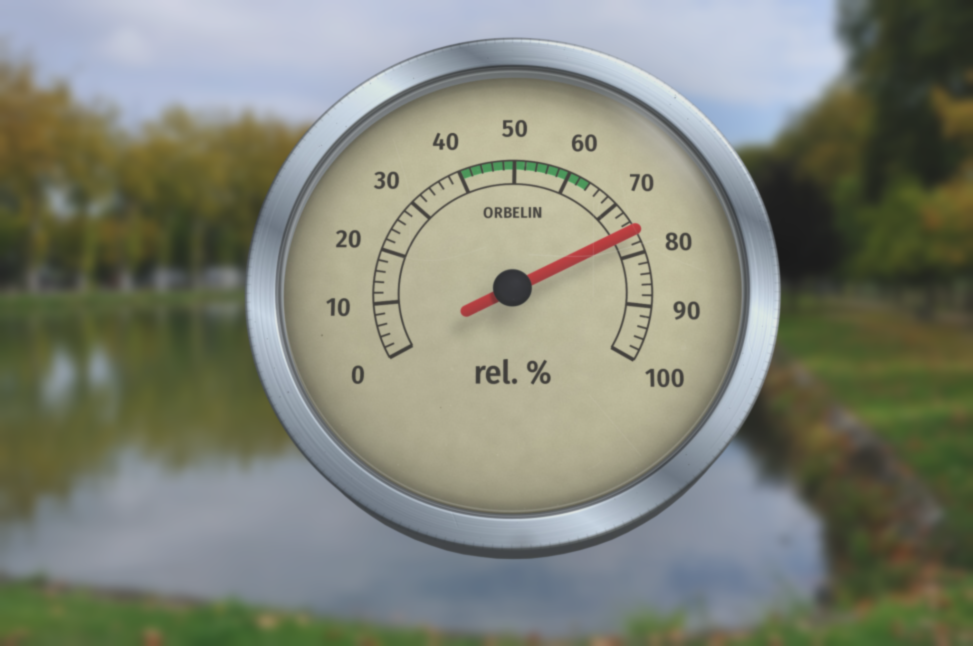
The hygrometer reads 76 %
